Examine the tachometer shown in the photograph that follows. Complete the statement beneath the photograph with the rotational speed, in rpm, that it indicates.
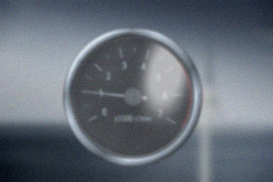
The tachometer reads 1000 rpm
